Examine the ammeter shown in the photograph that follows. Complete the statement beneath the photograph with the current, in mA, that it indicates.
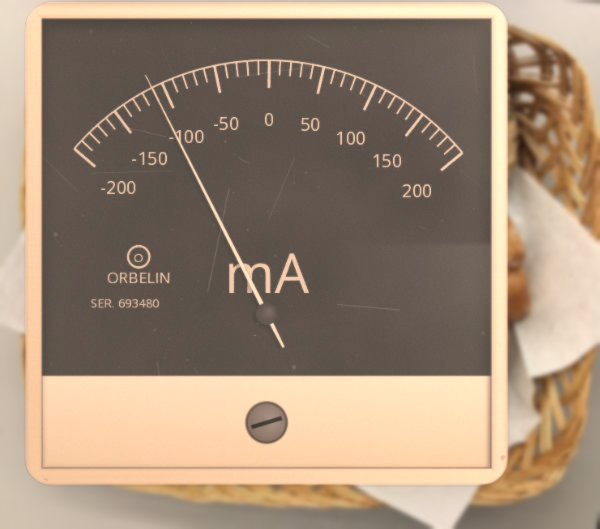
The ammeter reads -110 mA
